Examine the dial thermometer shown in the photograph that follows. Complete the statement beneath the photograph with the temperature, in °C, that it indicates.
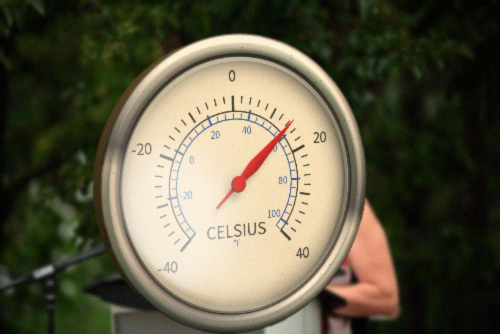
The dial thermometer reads 14 °C
